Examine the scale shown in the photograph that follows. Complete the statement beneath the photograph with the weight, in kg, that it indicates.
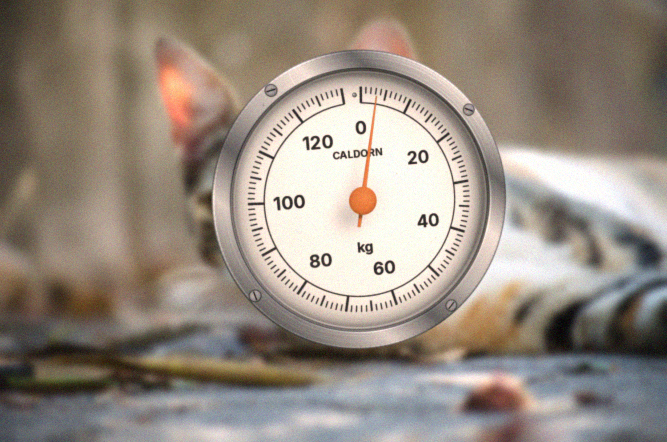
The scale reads 3 kg
